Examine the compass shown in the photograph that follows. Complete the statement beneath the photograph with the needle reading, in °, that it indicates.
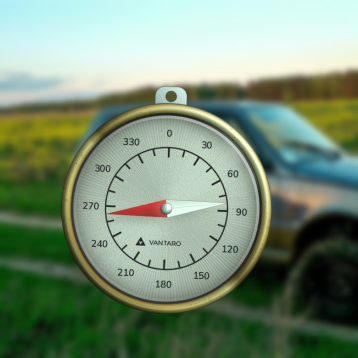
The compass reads 262.5 °
